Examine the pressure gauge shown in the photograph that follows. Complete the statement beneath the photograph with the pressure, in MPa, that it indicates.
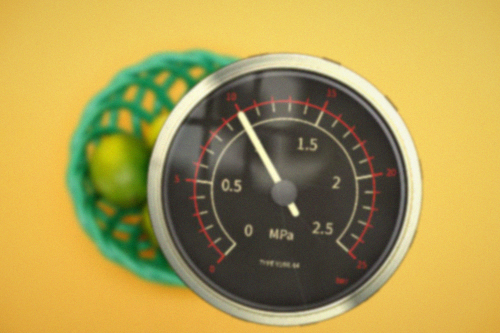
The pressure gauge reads 1 MPa
